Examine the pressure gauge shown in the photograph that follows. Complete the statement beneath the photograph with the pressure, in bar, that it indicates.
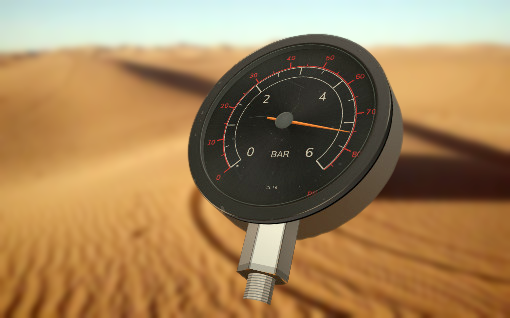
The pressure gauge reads 5.25 bar
